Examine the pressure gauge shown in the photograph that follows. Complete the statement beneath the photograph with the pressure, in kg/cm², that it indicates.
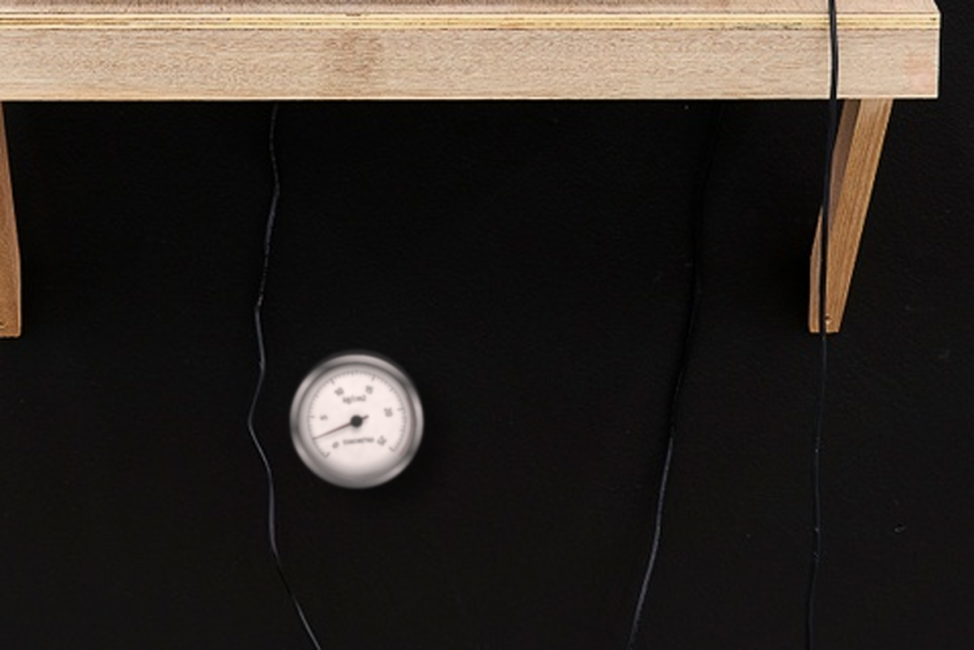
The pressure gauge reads 2.5 kg/cm²
